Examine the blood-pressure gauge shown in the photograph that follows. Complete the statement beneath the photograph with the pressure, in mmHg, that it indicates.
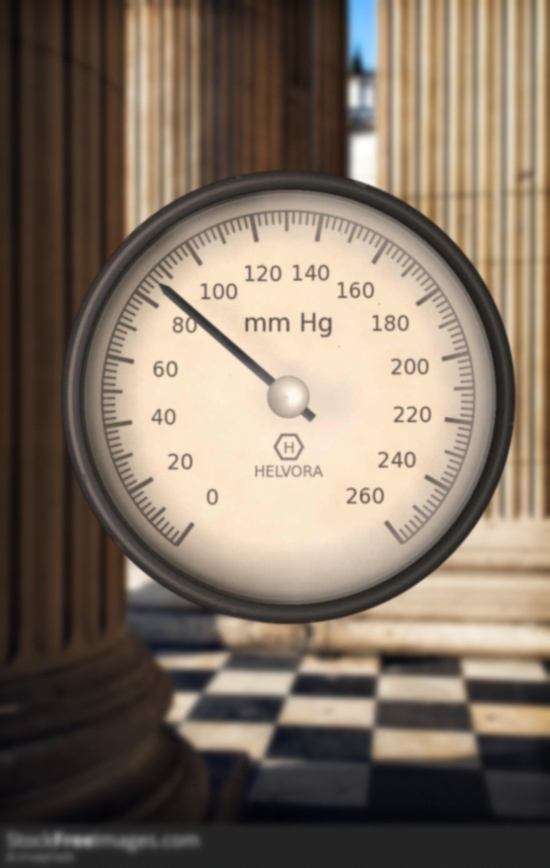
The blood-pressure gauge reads 86 mmHg
